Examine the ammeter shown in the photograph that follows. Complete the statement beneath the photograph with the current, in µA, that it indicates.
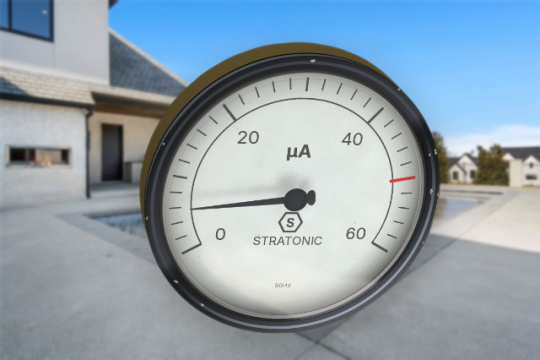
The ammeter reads 6 µA
